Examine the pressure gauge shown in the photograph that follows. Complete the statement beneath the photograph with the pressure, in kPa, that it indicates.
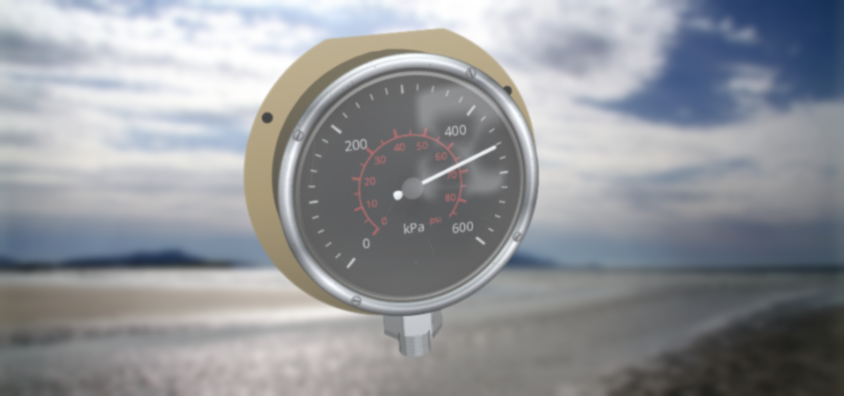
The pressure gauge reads 460 kPa
